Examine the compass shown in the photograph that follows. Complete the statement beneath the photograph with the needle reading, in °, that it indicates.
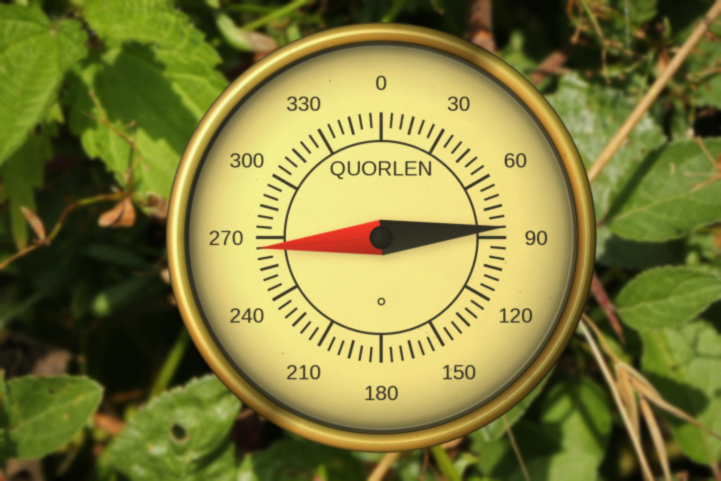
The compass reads 265 °
